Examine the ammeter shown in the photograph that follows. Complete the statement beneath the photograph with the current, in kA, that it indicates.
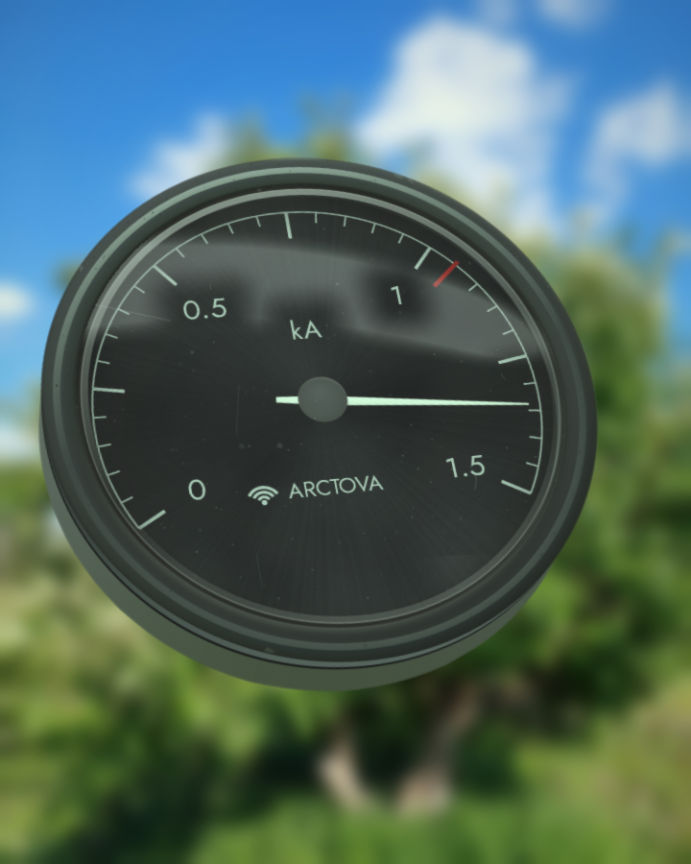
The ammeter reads 1.35 kA
